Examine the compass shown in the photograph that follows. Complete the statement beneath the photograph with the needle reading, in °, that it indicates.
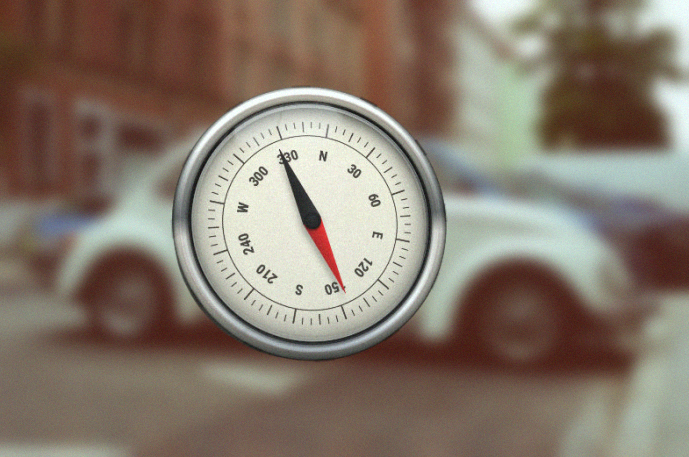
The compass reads 145 °
